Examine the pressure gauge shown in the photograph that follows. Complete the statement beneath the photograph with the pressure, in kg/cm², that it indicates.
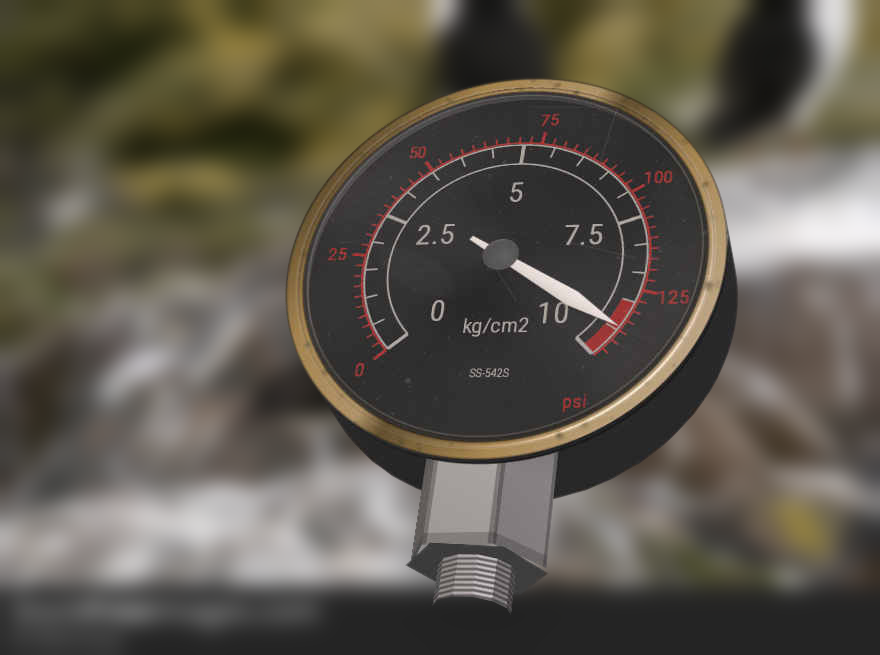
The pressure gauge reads 9.5 kg/cm²
